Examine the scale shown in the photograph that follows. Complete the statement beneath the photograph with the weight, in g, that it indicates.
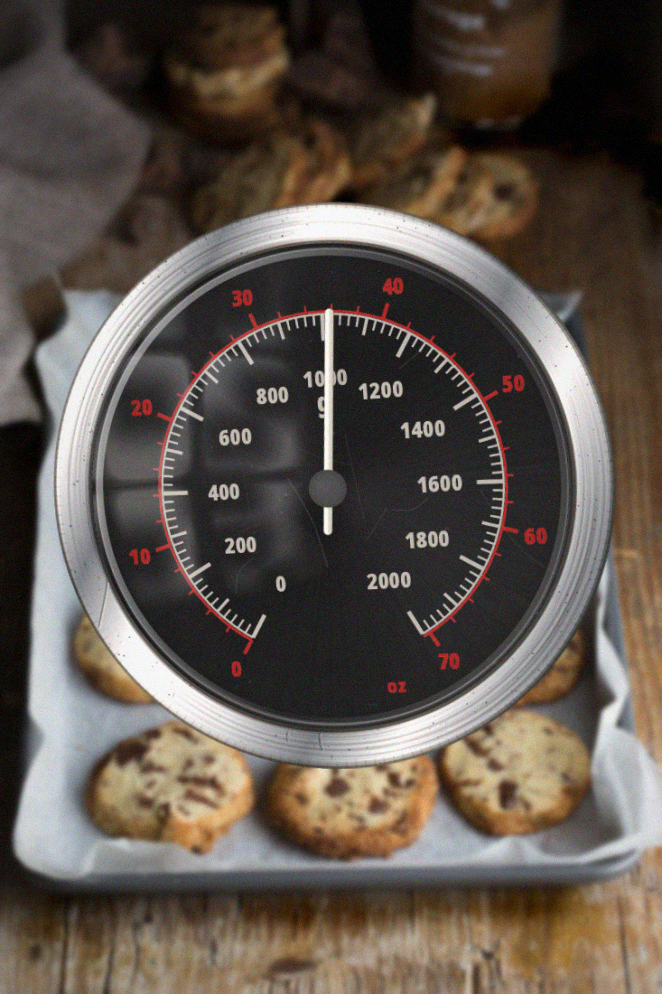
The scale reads 1020 g
